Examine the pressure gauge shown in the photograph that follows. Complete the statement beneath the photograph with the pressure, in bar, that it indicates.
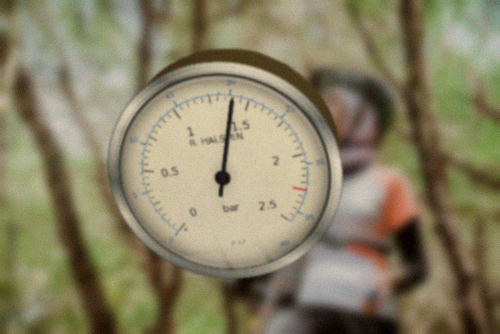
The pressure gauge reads 1.4 bar
